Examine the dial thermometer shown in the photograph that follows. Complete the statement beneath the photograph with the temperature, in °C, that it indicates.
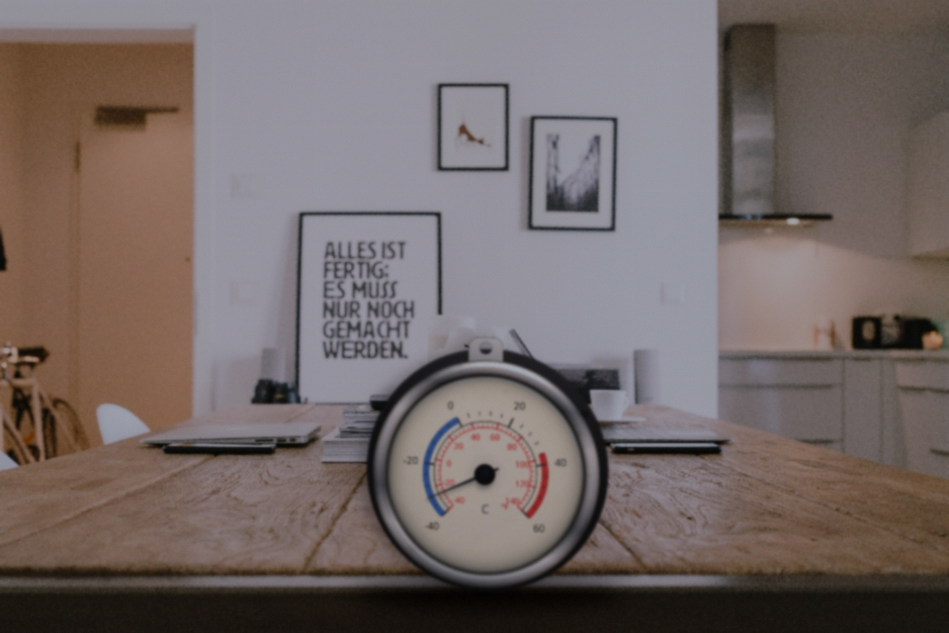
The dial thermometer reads -32 °C
